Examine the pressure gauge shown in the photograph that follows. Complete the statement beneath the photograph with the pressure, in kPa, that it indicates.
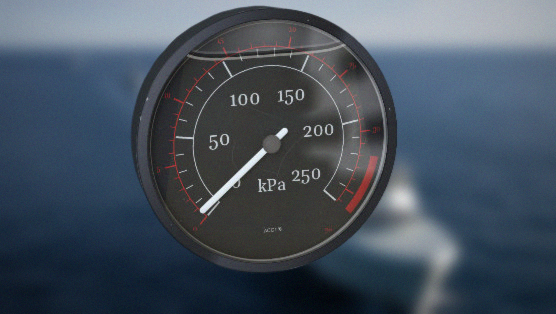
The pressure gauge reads 5 kPa
